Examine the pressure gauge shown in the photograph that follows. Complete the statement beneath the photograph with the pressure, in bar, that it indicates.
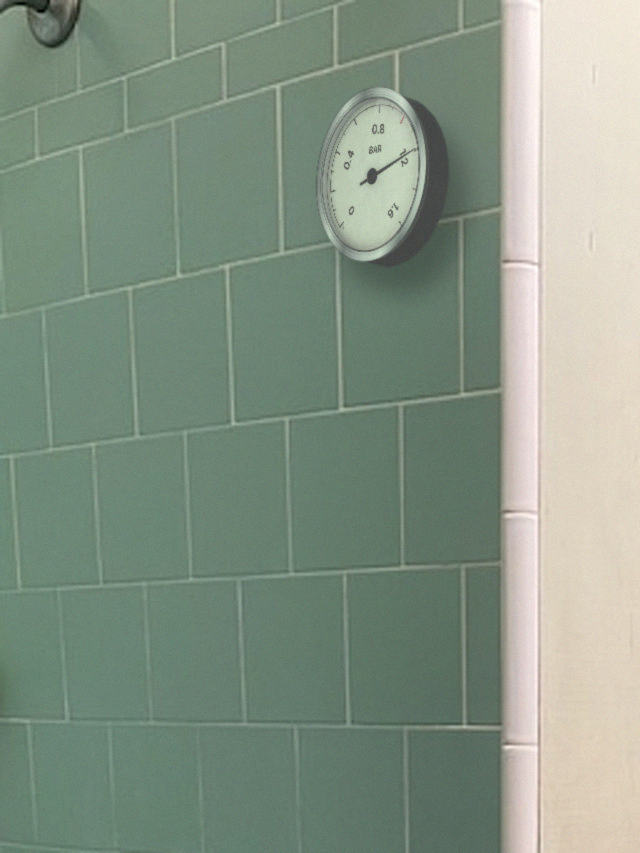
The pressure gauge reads 1.2 bar
